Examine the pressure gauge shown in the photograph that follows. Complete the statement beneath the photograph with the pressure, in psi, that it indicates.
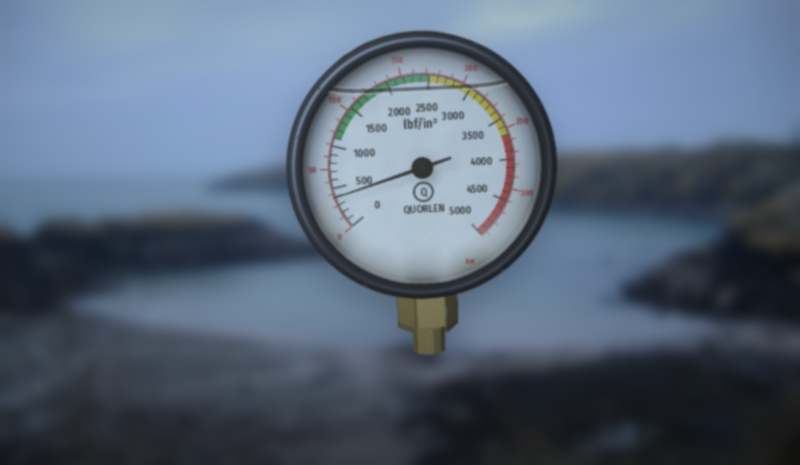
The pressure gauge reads 400 psi
